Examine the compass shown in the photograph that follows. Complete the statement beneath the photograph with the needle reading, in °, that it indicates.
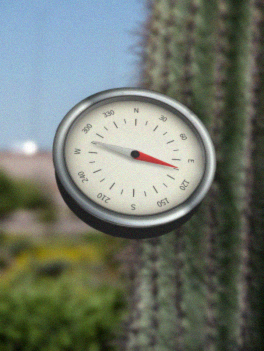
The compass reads 105 °
